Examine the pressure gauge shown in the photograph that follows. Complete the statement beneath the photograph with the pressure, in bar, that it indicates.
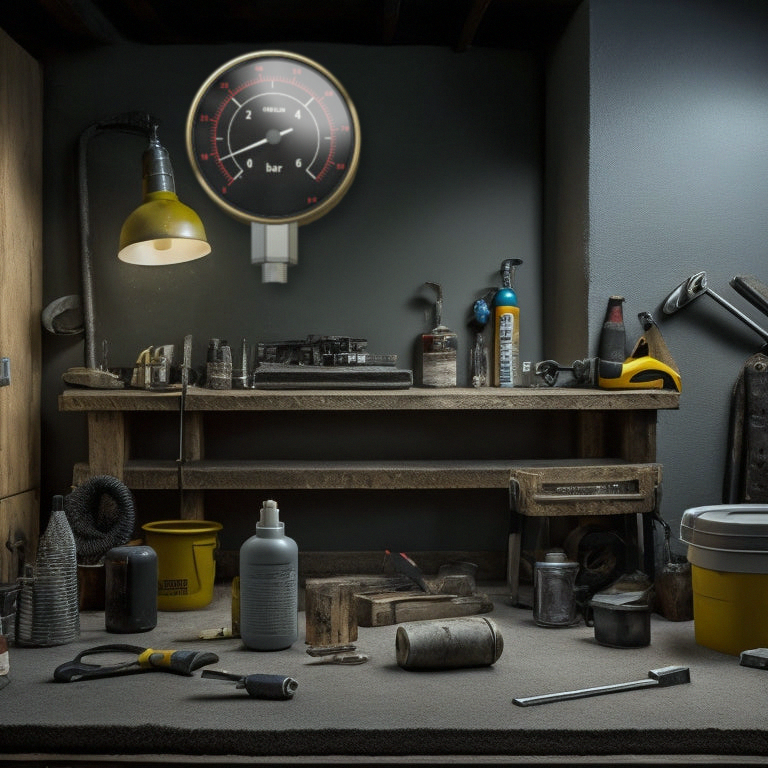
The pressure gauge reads 0.5 bar
